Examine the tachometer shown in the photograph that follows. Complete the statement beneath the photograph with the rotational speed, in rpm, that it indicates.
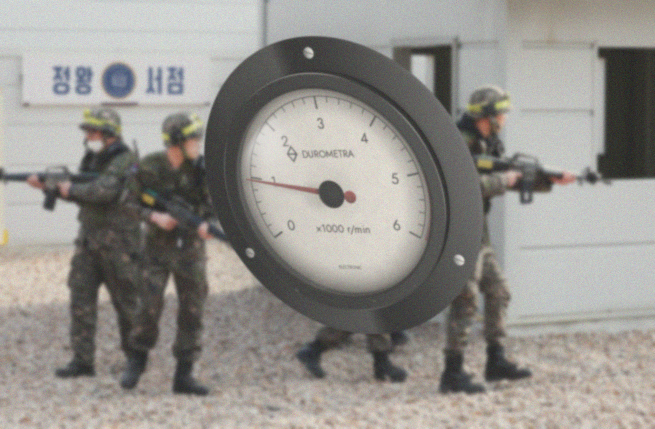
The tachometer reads 1000 rpm
